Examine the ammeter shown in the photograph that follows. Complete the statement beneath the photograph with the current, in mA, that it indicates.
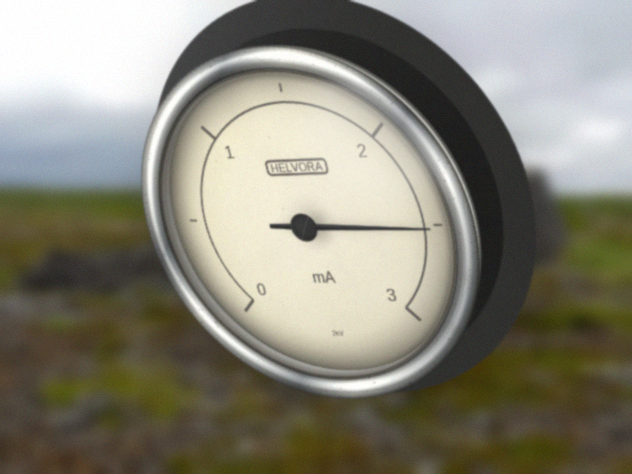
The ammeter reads 2.5 mA
